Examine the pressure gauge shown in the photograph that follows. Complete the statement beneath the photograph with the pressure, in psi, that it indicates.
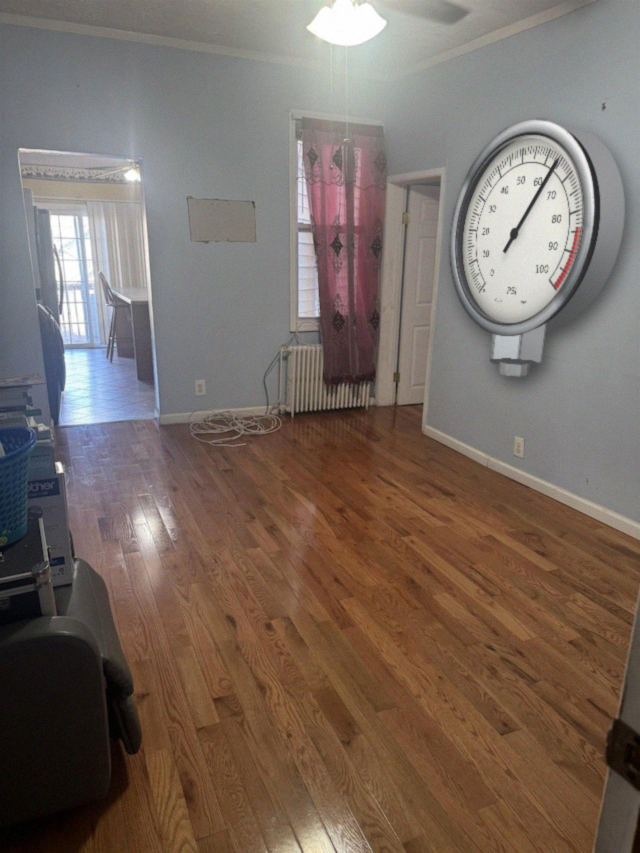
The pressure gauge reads 65 psi
